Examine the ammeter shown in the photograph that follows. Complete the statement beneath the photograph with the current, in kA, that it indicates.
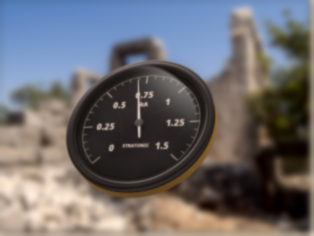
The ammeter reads 0.7 kA
